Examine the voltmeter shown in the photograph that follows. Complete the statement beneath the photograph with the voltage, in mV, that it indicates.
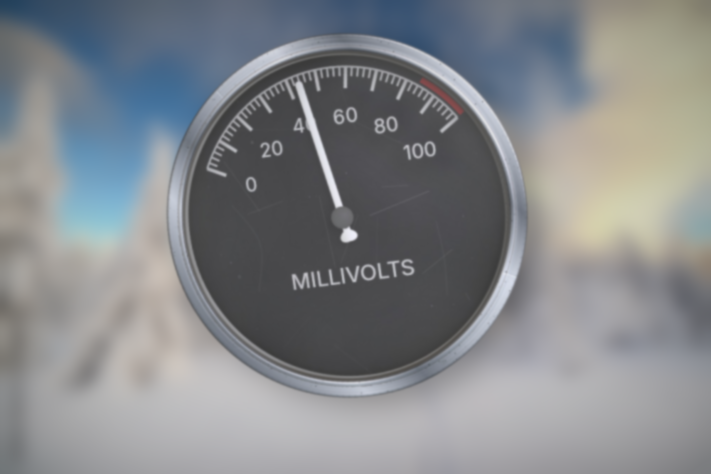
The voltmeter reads 44 mV
